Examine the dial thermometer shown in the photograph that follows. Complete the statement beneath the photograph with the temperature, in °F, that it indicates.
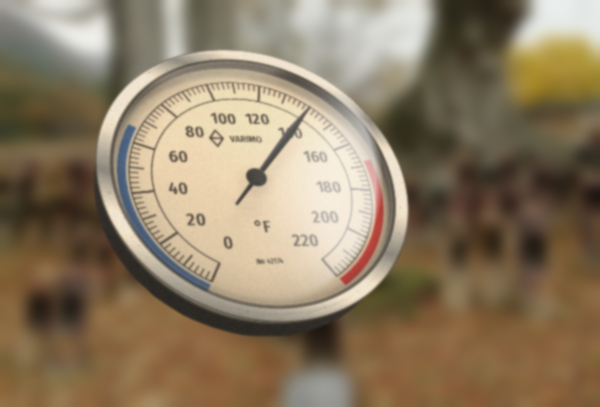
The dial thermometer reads 140 °F
